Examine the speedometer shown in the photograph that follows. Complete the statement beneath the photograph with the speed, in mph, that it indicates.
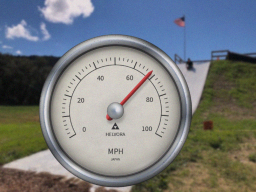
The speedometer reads 68 mph
